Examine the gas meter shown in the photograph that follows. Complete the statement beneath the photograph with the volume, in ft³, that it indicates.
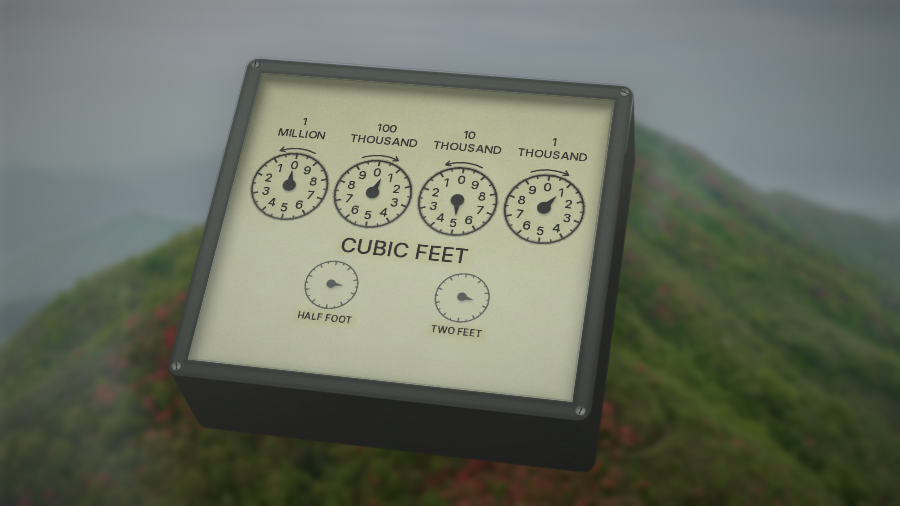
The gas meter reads 5100 ft³
